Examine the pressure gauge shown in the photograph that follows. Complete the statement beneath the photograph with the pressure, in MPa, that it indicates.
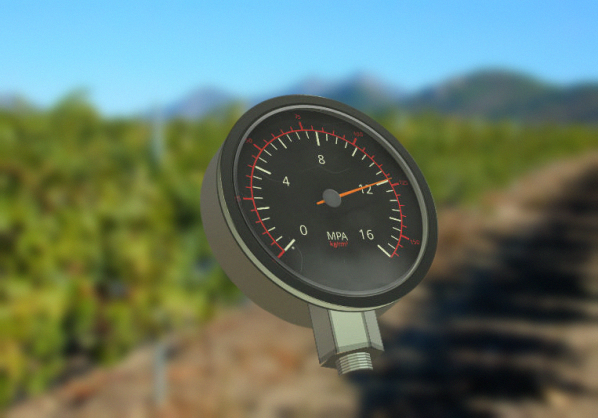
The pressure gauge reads 12 MPa
